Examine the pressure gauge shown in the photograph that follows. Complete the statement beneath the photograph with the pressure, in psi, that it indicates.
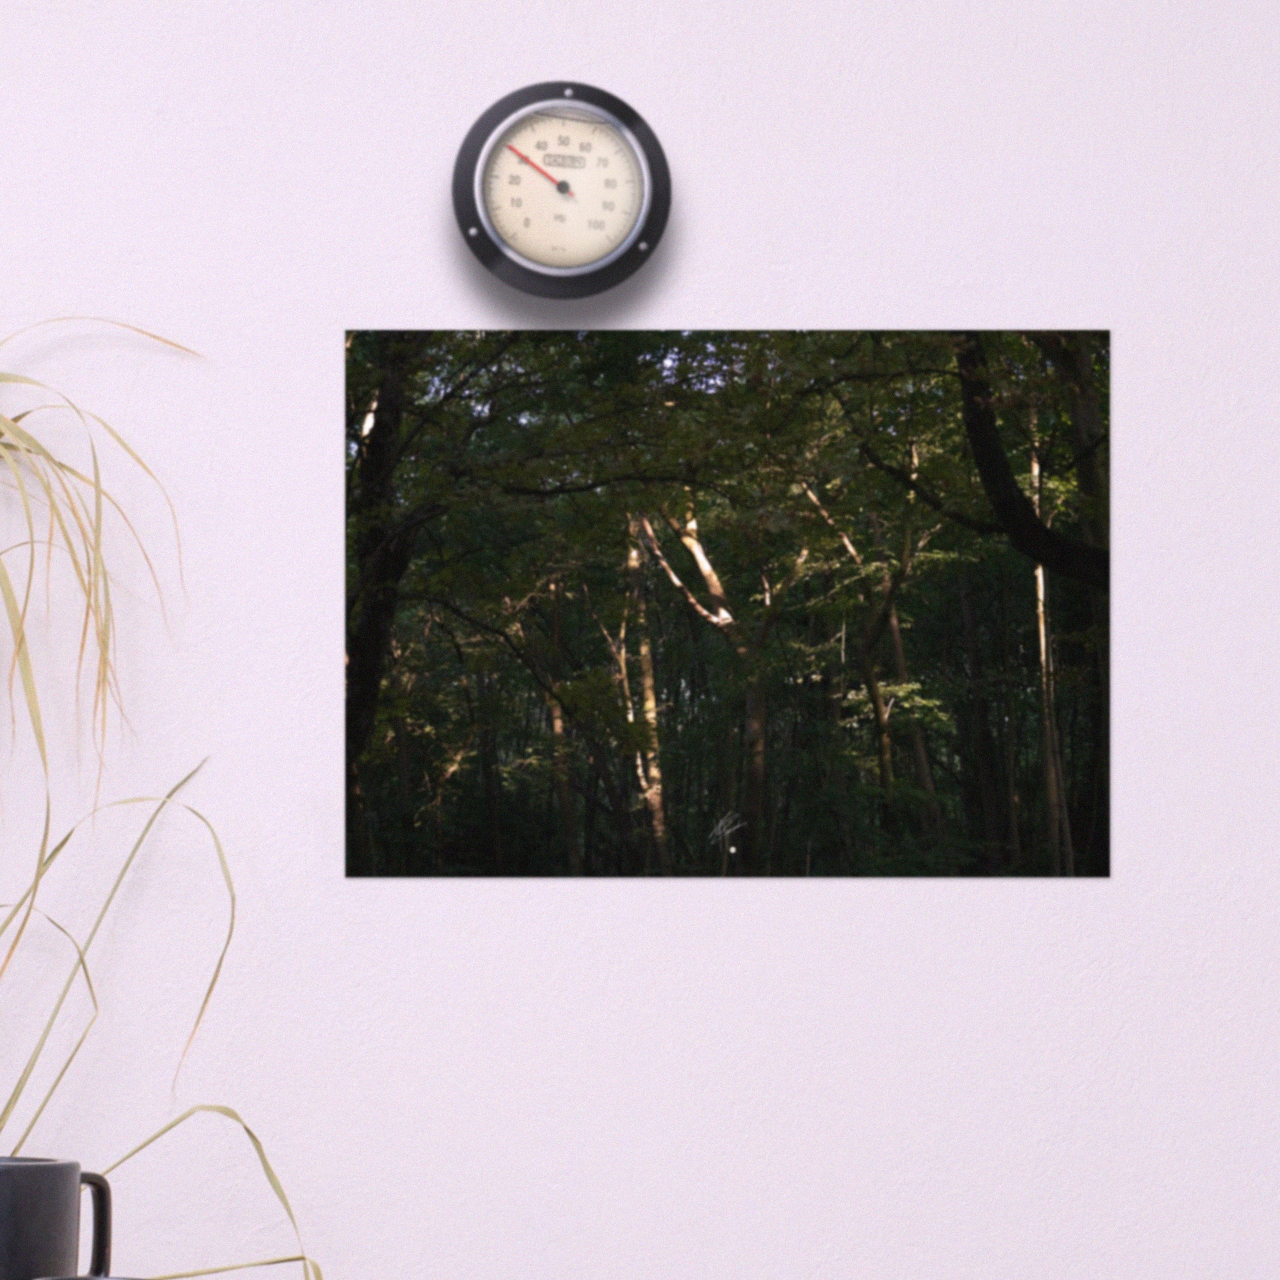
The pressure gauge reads 30 psi
